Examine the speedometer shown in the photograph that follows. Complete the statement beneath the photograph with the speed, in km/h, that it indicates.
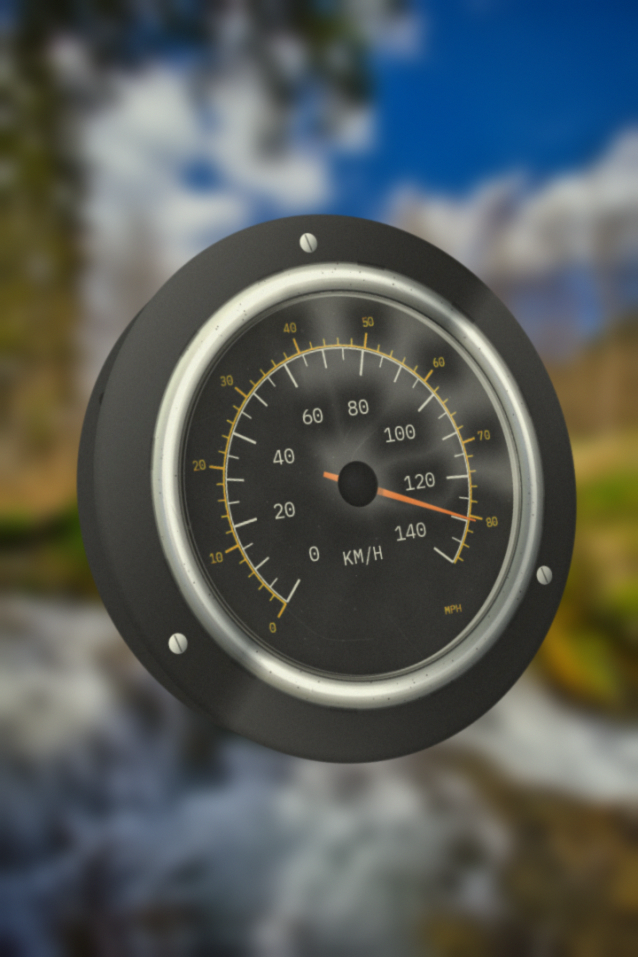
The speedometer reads 130 km/h
